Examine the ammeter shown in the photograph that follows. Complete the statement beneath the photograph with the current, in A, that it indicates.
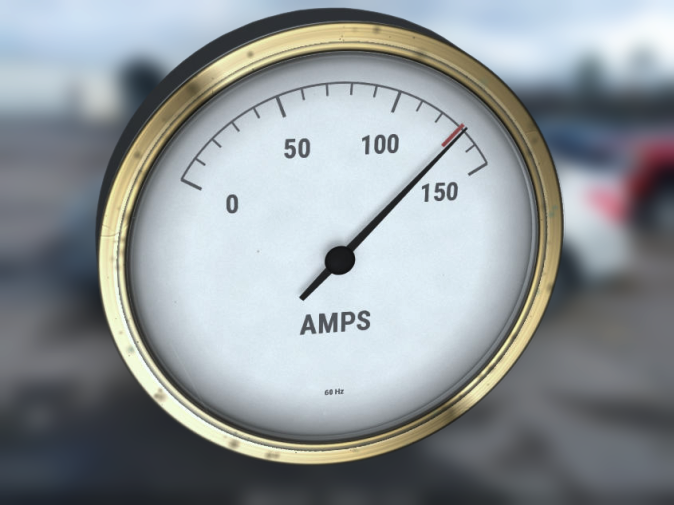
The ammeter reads 130 A
